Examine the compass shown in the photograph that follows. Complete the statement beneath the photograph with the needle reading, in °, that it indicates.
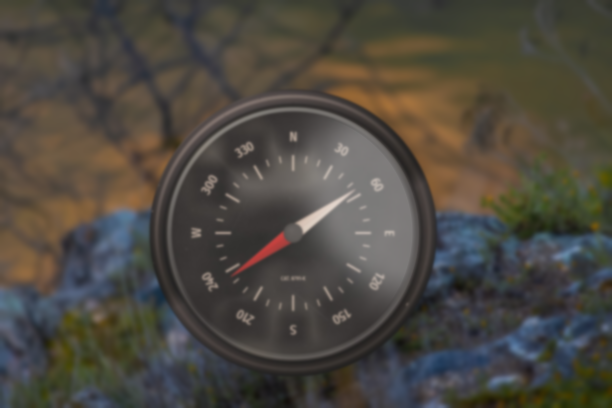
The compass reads 235 °
